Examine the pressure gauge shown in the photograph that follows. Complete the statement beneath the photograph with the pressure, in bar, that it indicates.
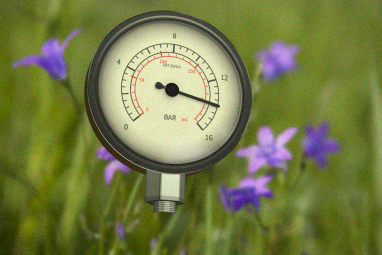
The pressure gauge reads 14 bar
